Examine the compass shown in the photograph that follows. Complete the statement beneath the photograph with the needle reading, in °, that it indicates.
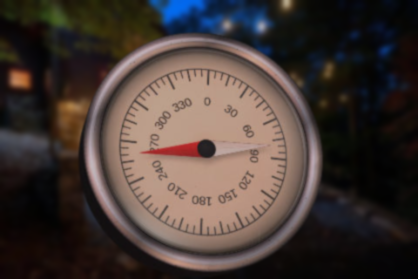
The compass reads 260 °
